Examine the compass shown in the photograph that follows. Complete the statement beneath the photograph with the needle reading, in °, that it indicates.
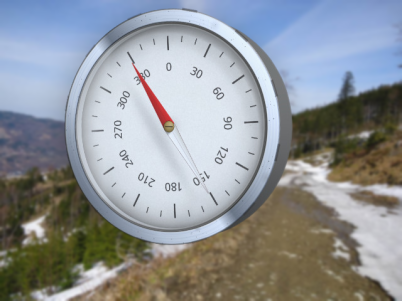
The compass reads 330 °
